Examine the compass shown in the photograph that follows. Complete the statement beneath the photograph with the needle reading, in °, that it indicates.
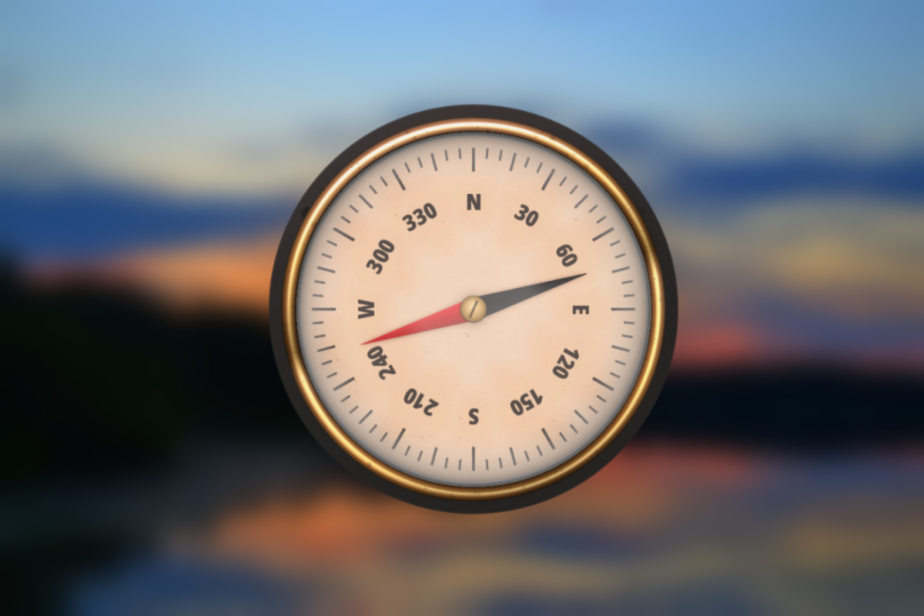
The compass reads 252.5 °
